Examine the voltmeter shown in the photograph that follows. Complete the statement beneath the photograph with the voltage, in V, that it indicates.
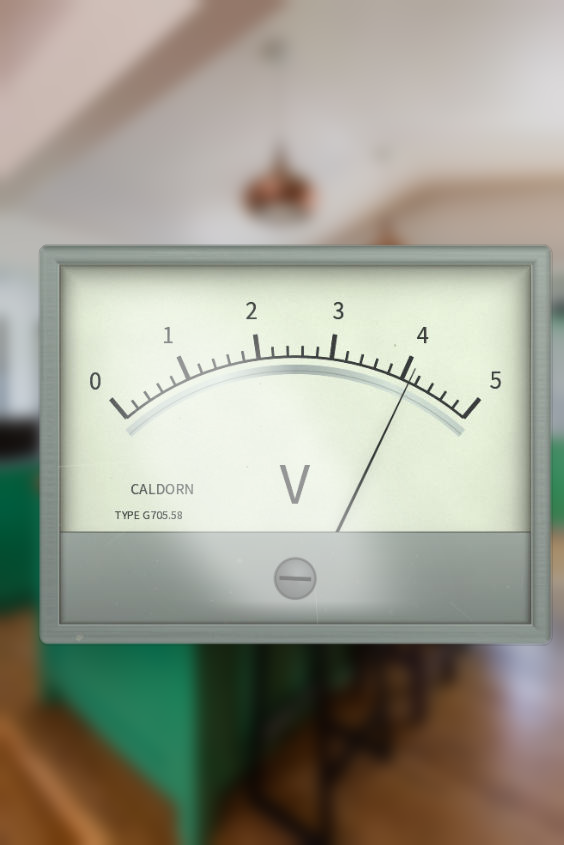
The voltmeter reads 4.1 V
